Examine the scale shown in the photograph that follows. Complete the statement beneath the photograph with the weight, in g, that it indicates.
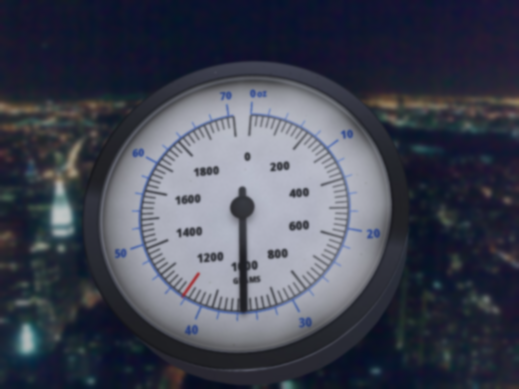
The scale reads 1000 g
